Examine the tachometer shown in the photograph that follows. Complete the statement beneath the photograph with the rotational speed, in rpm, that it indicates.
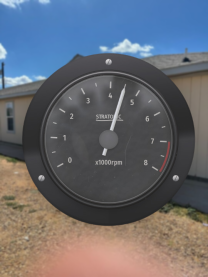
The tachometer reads 4500 rpm
